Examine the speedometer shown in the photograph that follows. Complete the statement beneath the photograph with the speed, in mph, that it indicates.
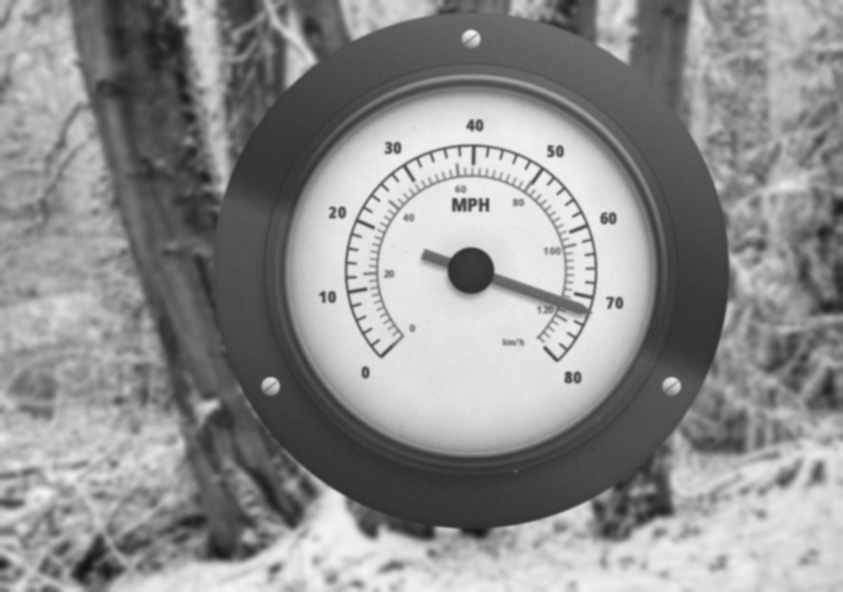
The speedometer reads 72 mph
